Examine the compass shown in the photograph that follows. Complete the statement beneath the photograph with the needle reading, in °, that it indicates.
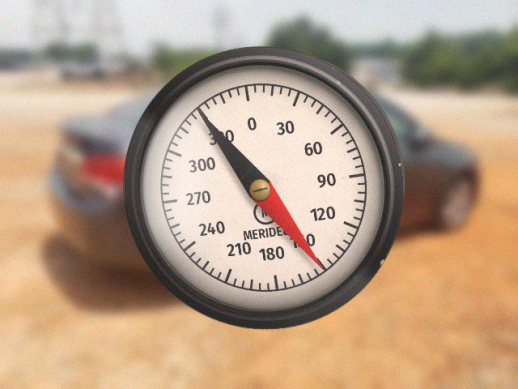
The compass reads 150 °
